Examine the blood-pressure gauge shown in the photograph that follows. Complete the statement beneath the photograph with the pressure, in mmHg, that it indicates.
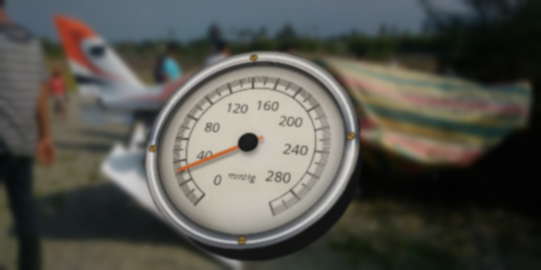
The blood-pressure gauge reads 30 mmHg
